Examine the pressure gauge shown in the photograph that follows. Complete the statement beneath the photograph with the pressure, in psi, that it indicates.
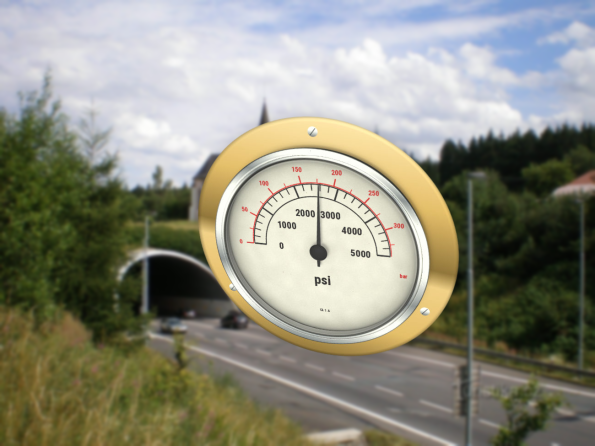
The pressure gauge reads 2600 psi
